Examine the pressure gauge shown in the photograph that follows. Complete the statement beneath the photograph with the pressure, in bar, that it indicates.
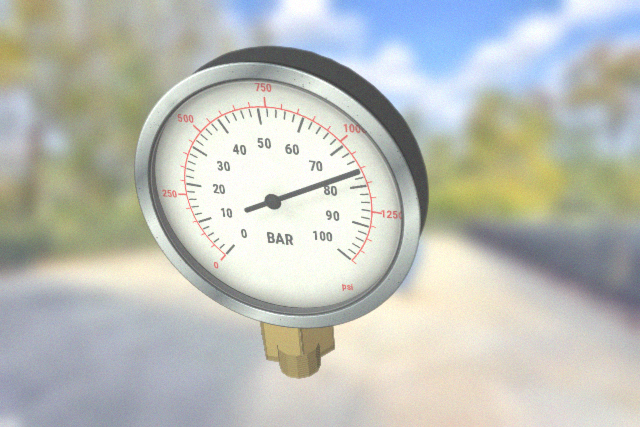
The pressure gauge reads 76 bar
